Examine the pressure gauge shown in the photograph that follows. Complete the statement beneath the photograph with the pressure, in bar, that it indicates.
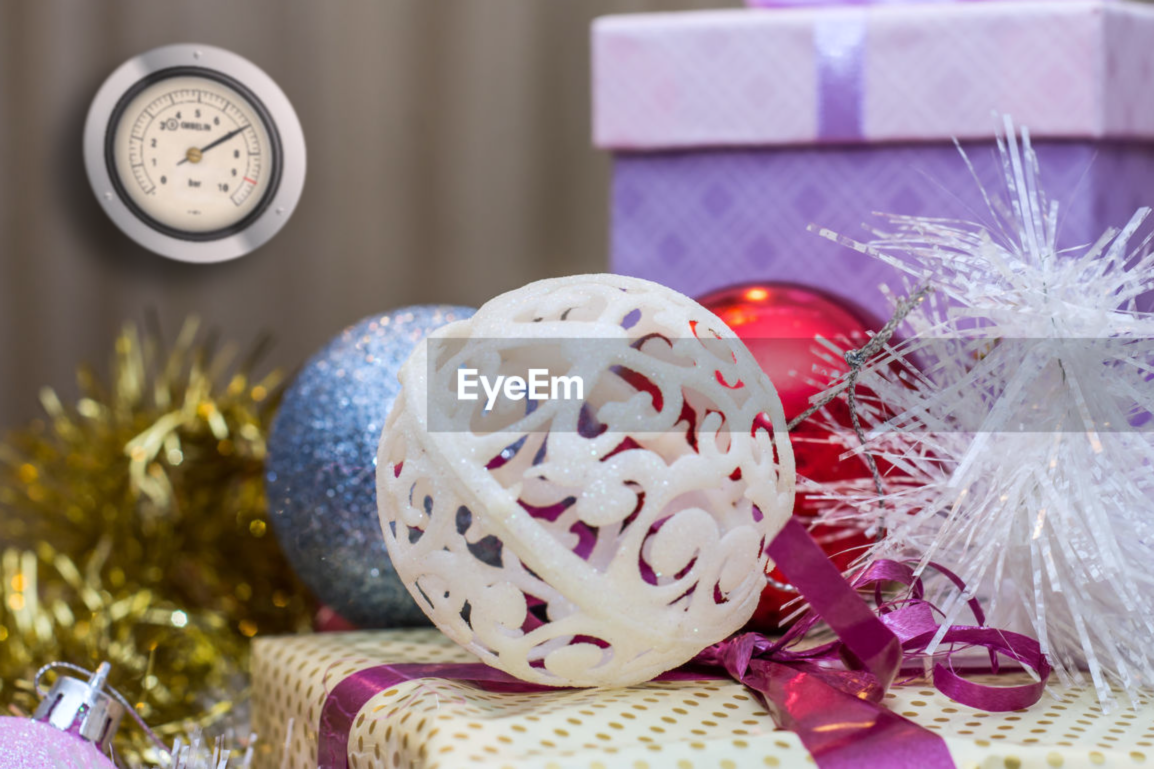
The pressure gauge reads 7 bar
